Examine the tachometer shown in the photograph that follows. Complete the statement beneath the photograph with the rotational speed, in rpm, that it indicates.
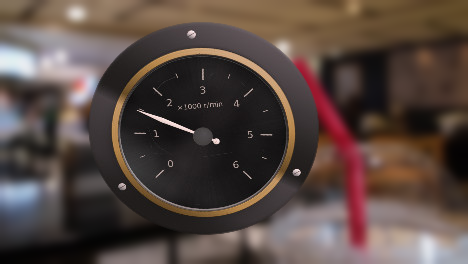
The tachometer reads 1500 rpm
